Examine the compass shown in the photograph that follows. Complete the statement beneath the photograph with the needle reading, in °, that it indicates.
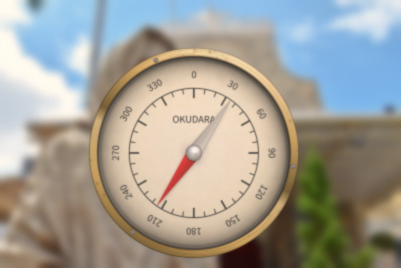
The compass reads 215 °
